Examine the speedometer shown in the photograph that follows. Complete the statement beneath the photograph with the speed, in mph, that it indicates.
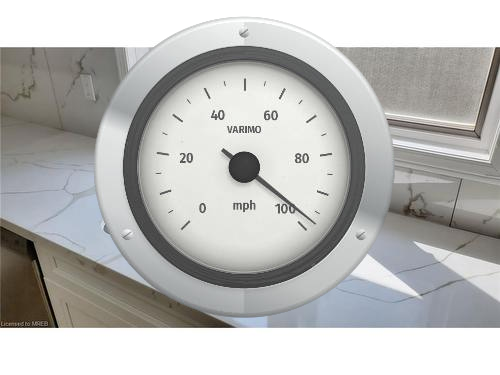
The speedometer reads 97.5 mph
